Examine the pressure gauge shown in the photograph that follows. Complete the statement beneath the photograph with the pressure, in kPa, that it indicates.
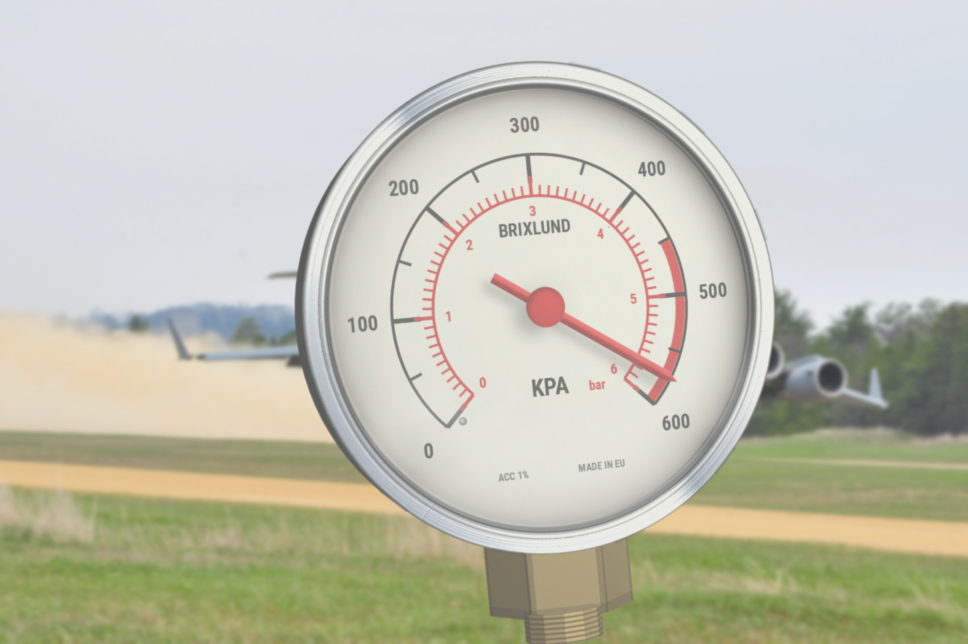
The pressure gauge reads 575 kPa
